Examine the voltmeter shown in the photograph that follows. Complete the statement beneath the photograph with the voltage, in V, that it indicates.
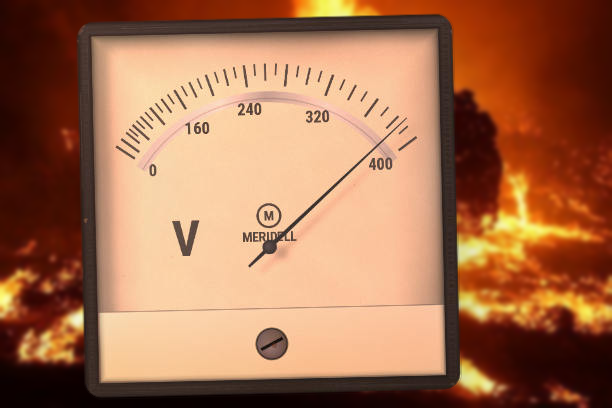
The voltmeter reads 385 V
